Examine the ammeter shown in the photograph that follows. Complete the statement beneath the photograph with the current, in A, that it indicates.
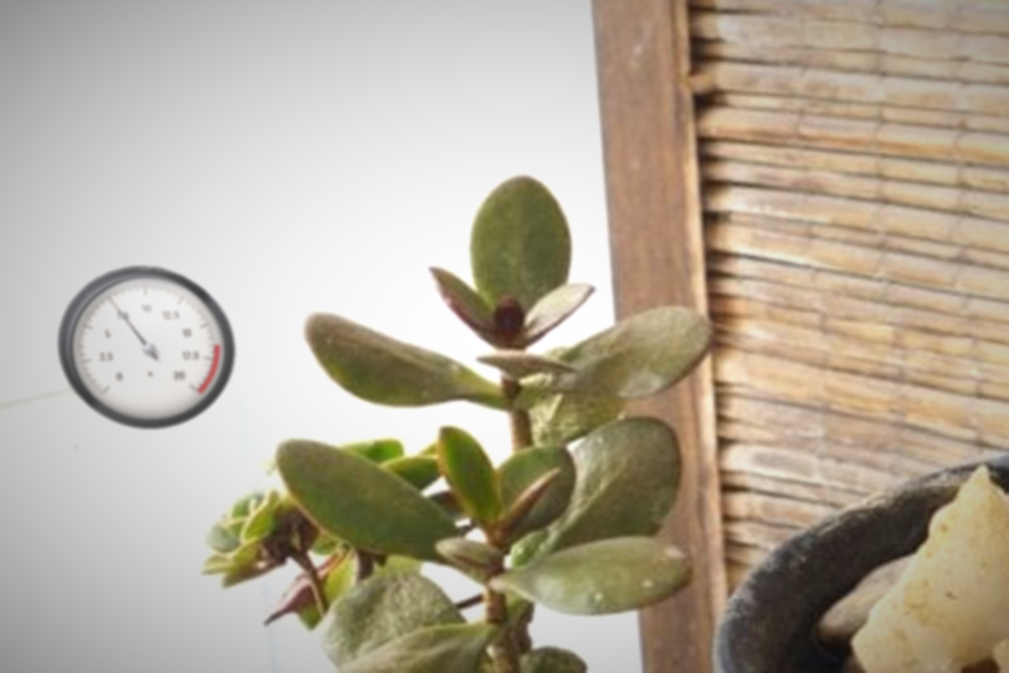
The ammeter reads 7.5 A
